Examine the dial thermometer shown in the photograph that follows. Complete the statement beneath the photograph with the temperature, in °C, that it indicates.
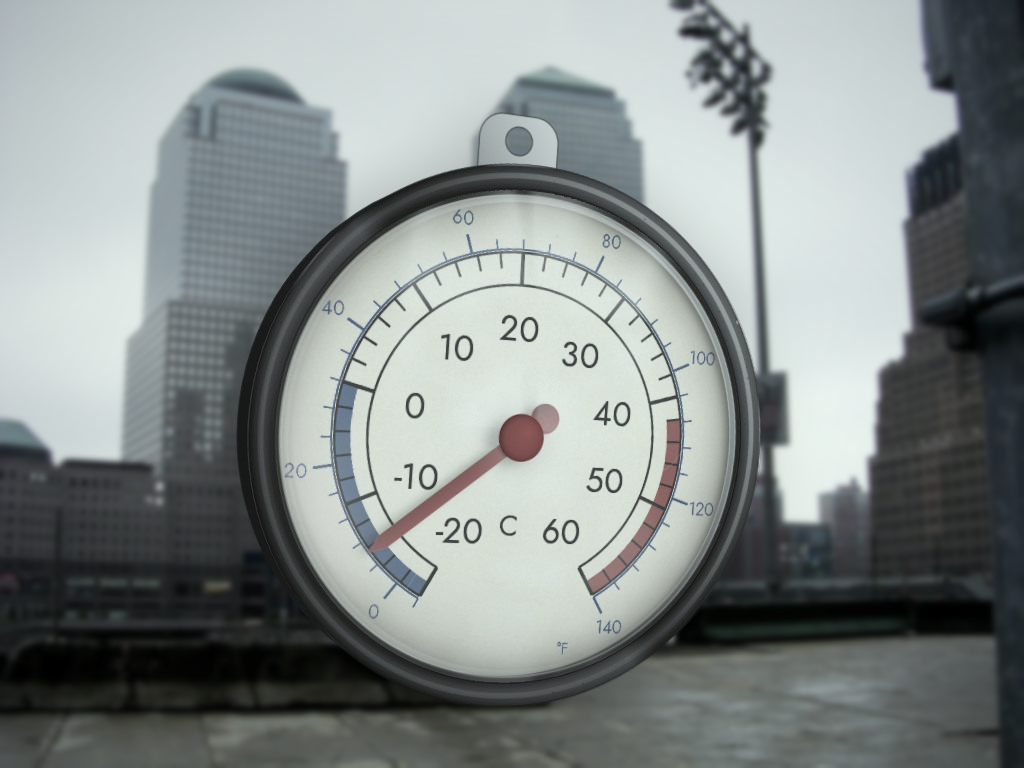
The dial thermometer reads -14 °C
